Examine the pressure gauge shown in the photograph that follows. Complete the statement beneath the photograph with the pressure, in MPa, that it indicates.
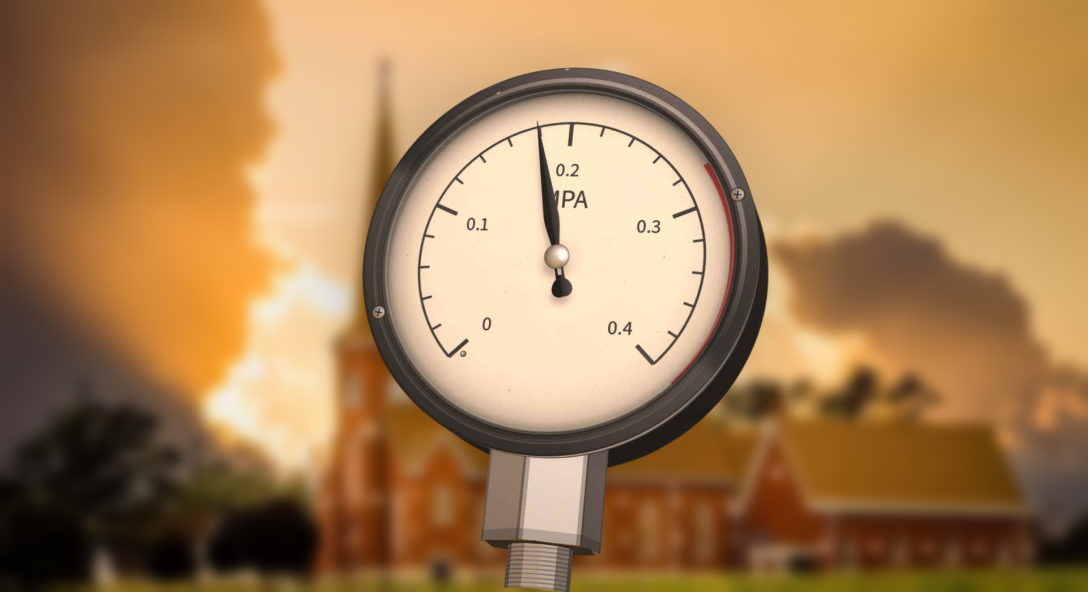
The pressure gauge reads 0.18 MPa
